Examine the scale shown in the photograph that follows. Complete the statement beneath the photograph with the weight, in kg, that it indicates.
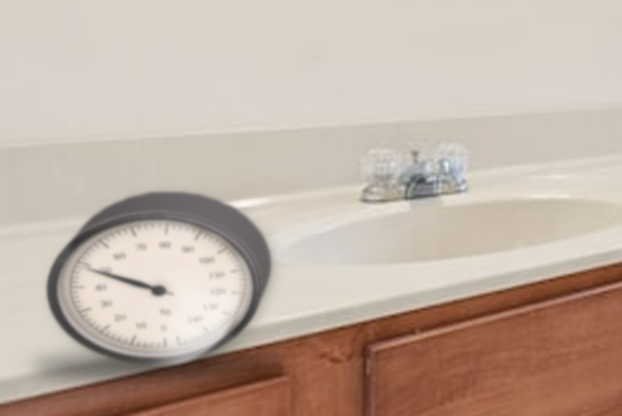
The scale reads 50 kg
